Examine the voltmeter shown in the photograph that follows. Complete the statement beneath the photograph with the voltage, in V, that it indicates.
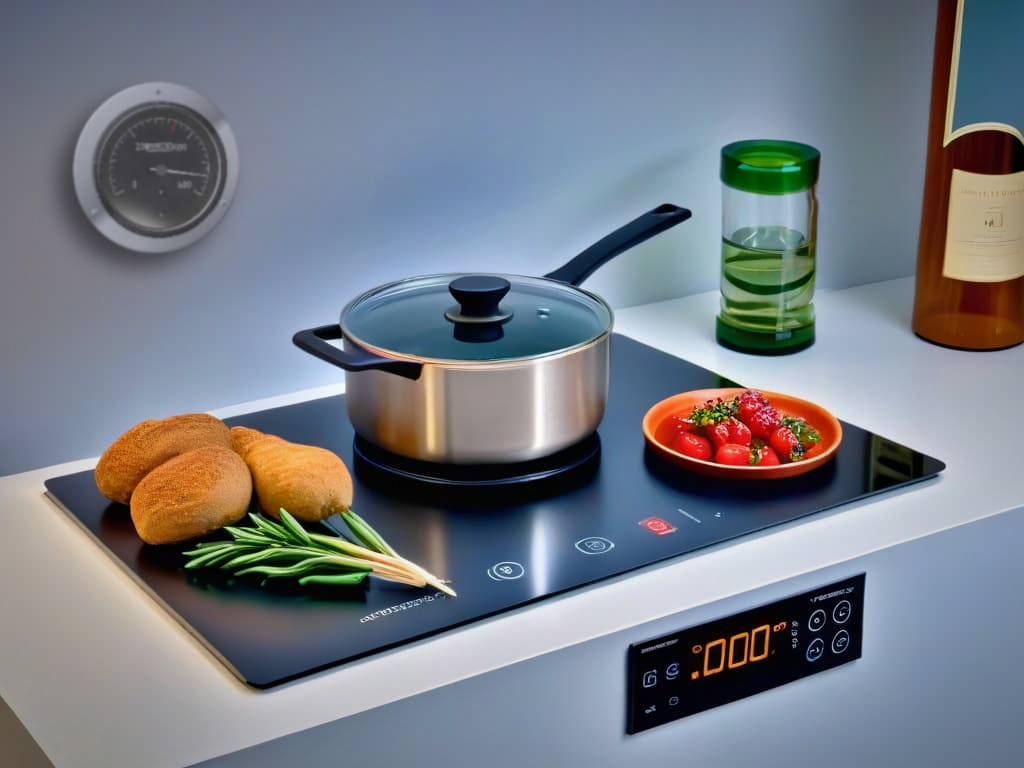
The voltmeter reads 540 V
